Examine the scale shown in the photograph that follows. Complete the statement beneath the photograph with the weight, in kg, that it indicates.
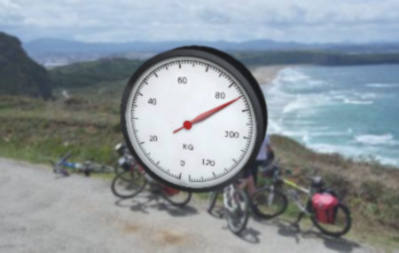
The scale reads 85 kg
